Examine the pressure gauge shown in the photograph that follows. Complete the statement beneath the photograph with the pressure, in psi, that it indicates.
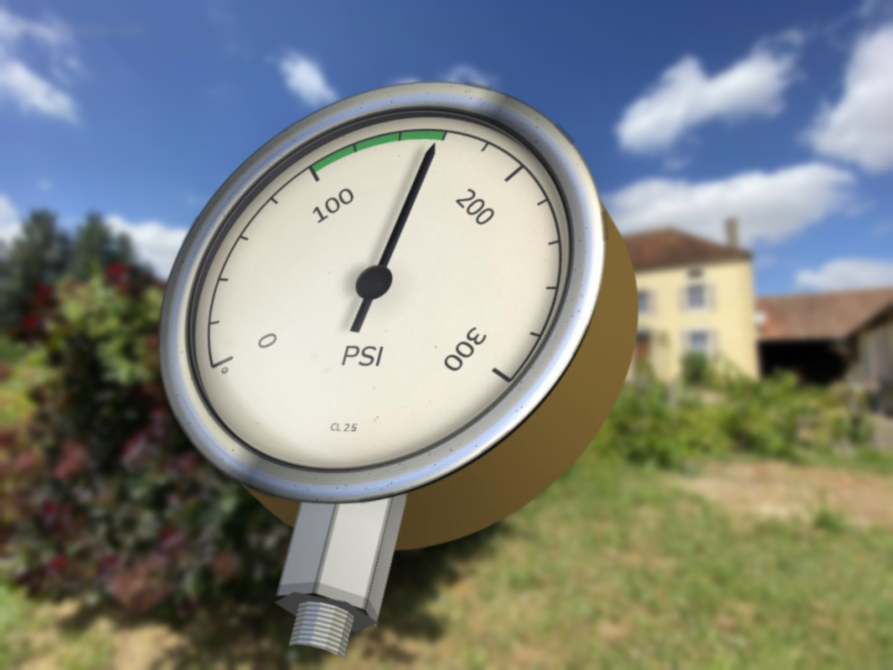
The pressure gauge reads 160 psi
